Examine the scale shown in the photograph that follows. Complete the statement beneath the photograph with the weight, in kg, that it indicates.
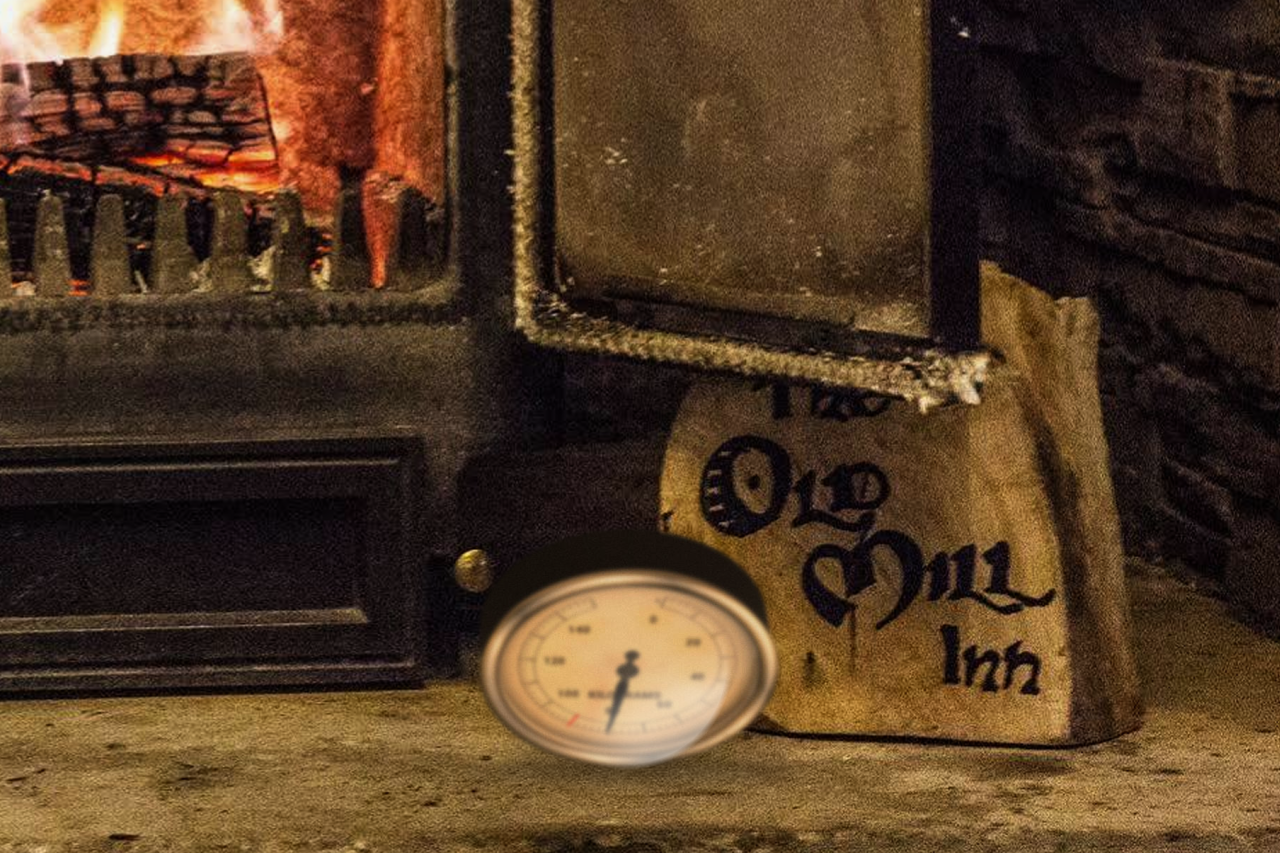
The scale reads 80 kg
